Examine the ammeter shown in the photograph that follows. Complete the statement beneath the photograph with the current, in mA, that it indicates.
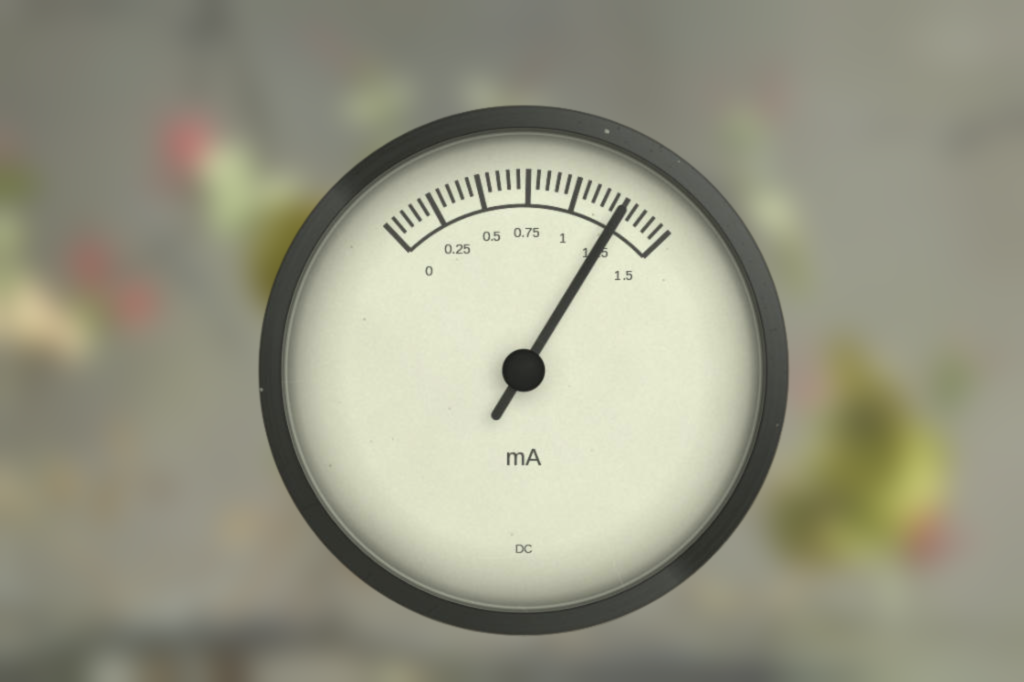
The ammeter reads 1.25 mA
